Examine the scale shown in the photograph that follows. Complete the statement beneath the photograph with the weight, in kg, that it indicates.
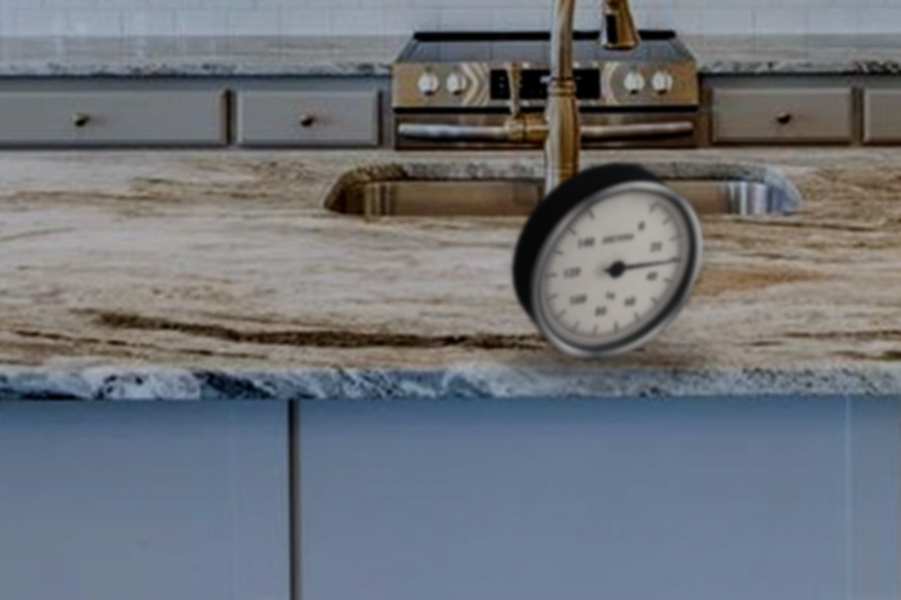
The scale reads 30 kg
